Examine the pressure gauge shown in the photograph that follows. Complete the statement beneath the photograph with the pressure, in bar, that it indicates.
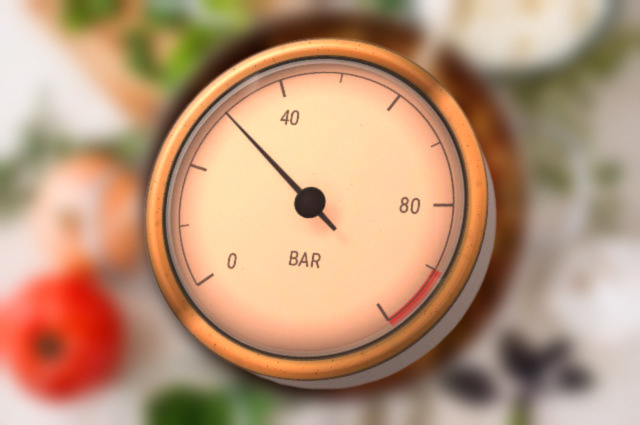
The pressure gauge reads 30 bar
